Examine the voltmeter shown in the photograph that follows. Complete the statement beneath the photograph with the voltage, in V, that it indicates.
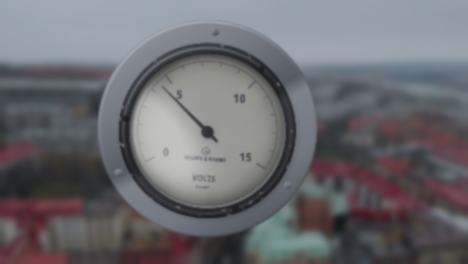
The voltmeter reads 4.5 V
